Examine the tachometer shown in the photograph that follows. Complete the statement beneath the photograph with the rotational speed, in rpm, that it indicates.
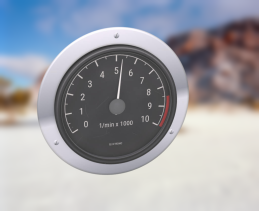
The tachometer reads 5250 rpm
